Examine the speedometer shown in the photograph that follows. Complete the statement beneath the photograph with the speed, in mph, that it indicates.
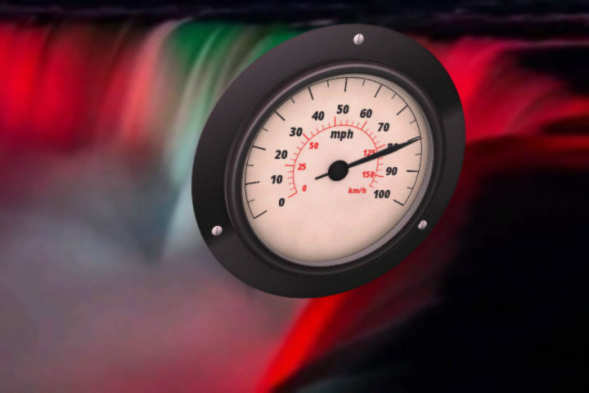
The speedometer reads 80 mph
